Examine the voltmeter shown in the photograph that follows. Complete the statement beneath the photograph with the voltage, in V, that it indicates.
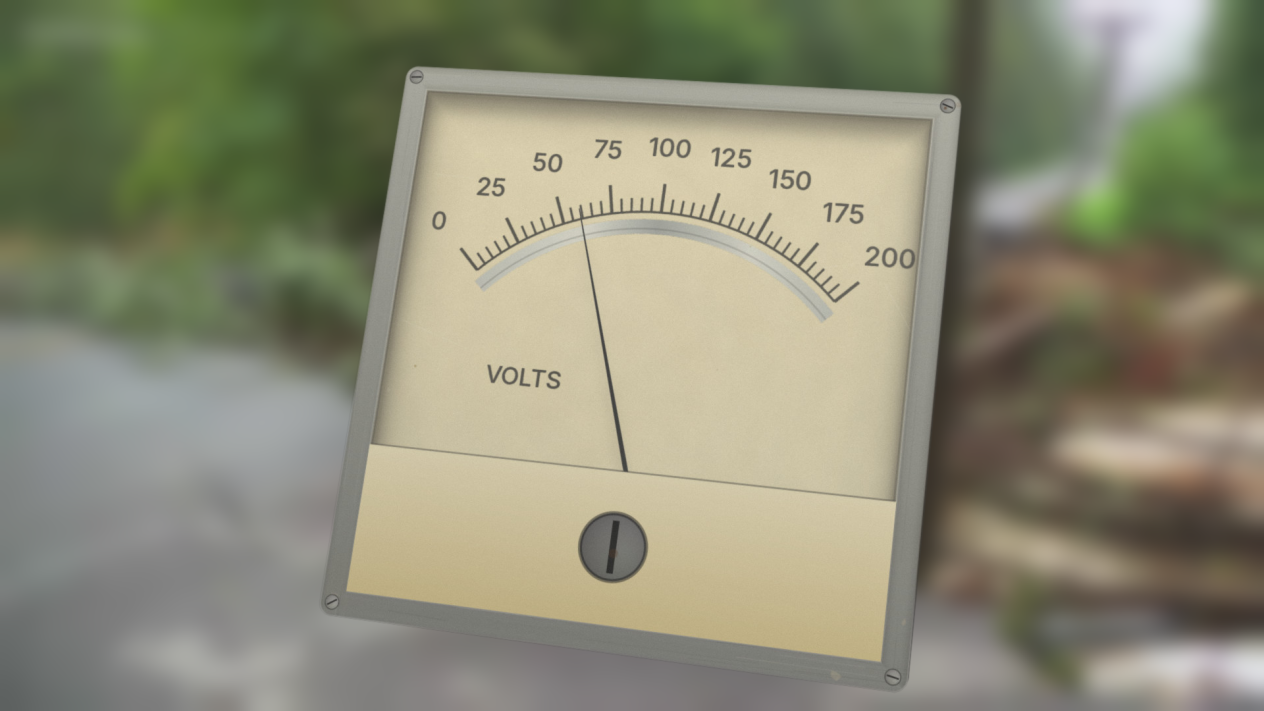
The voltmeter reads 60 V
